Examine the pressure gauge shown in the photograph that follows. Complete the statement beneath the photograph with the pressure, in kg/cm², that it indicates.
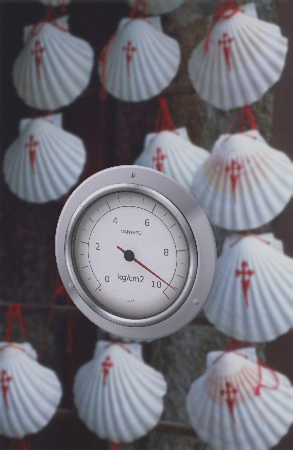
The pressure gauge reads 9.5 kg/cm²
